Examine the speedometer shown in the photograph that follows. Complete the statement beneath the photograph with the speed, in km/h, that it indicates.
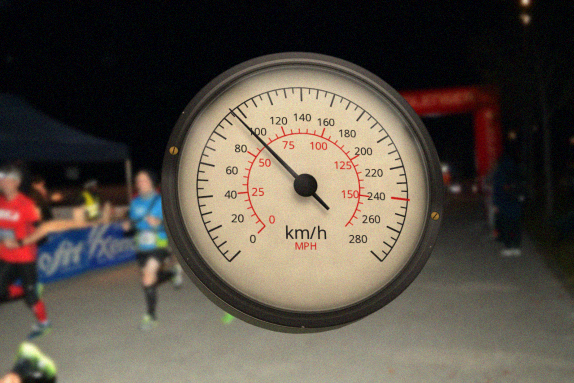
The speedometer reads 95 km/h
